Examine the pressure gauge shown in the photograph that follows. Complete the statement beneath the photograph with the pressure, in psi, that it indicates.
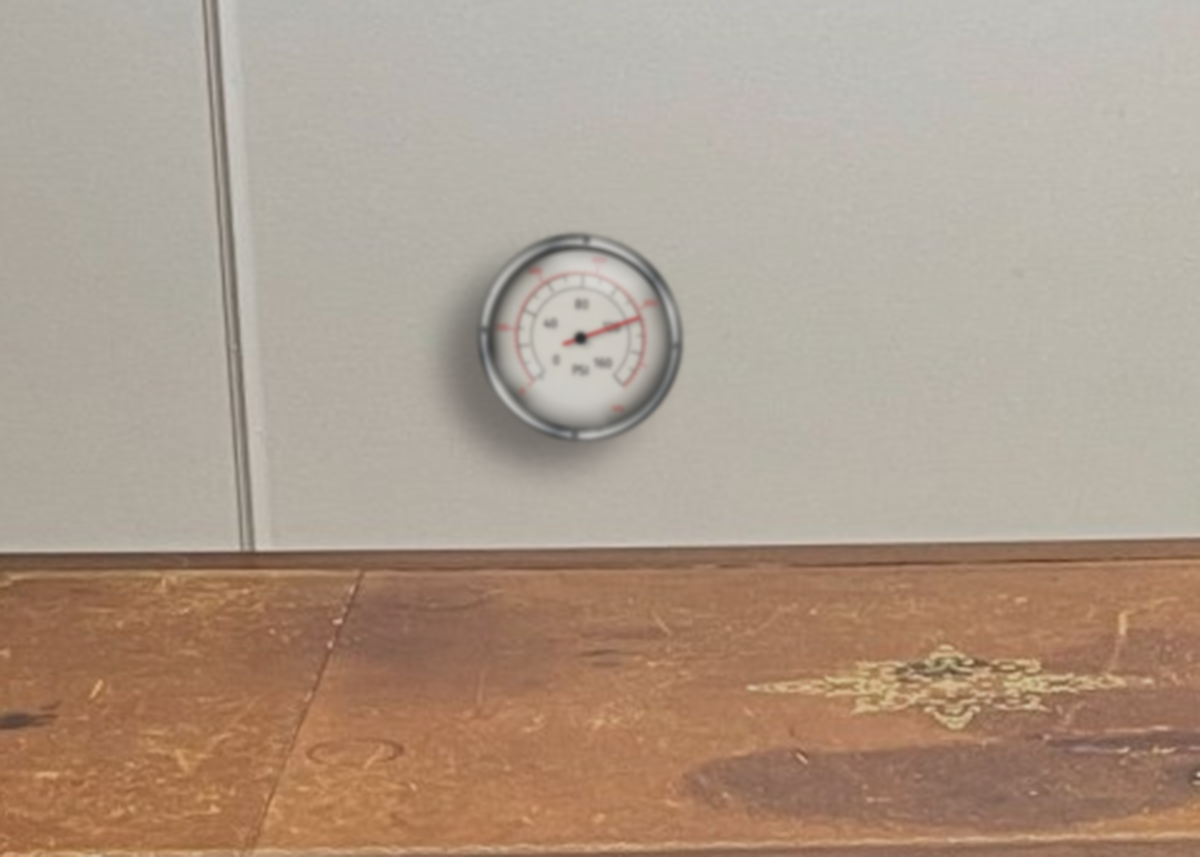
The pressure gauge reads 120 psi
